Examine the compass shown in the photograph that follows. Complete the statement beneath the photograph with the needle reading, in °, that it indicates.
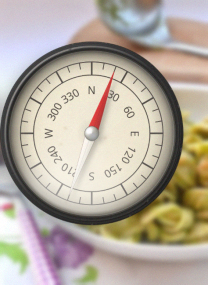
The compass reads 20 °
